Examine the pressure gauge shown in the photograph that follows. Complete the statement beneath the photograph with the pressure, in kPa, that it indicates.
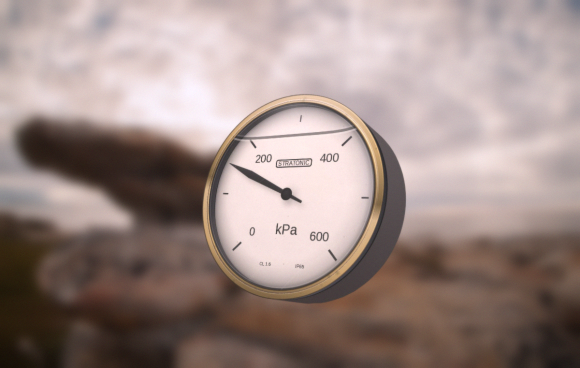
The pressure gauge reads 150 kPa
